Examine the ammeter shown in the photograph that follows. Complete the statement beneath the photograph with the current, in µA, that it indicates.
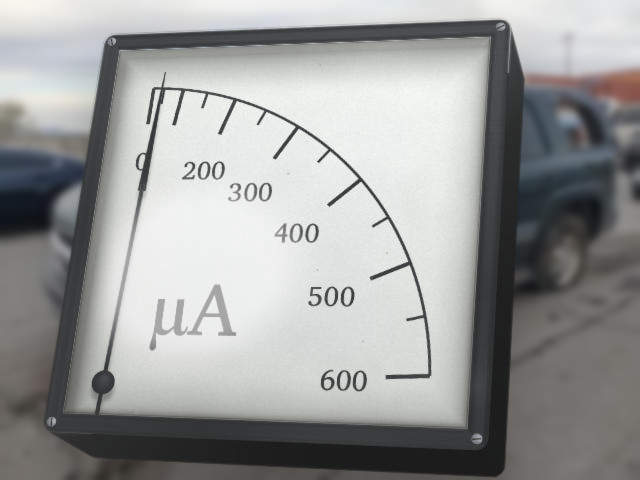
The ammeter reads 50 µA
